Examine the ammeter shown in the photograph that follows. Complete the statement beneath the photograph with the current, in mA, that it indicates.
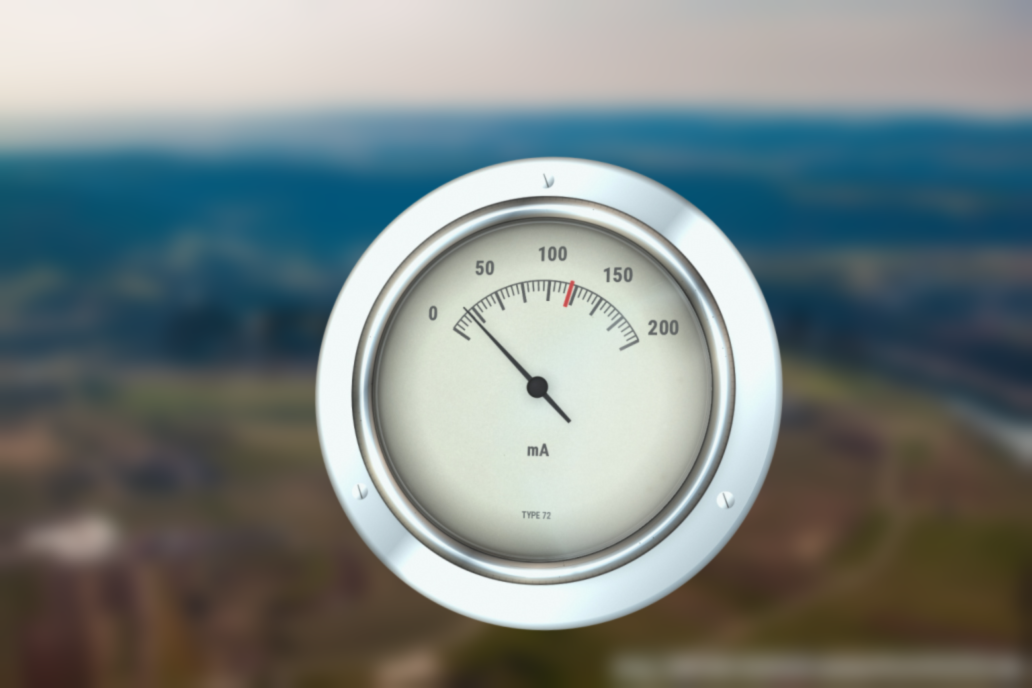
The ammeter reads 20 mA
